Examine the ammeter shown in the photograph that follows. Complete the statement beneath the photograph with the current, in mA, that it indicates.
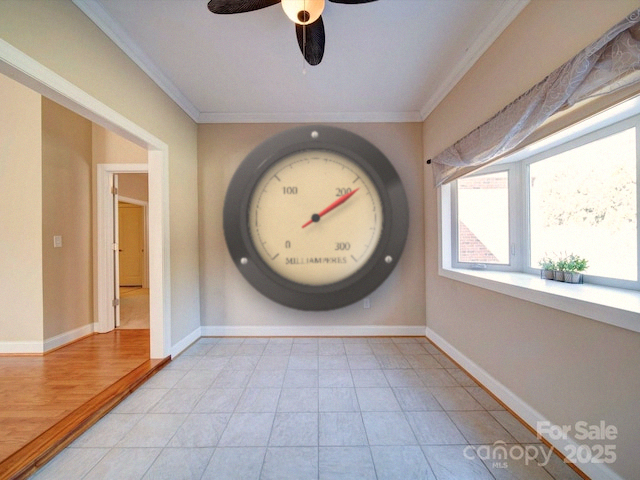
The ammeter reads 210 mA
